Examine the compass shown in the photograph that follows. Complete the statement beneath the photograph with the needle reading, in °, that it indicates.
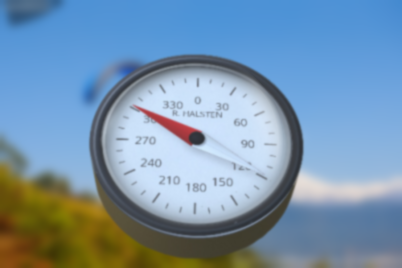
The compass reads 300 °
